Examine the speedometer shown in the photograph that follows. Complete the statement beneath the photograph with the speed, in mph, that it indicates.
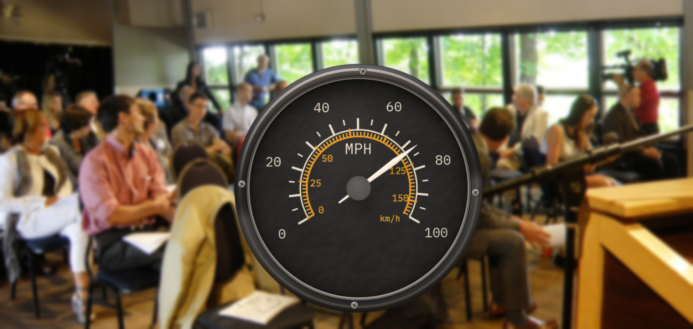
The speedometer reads 72.5 mph
